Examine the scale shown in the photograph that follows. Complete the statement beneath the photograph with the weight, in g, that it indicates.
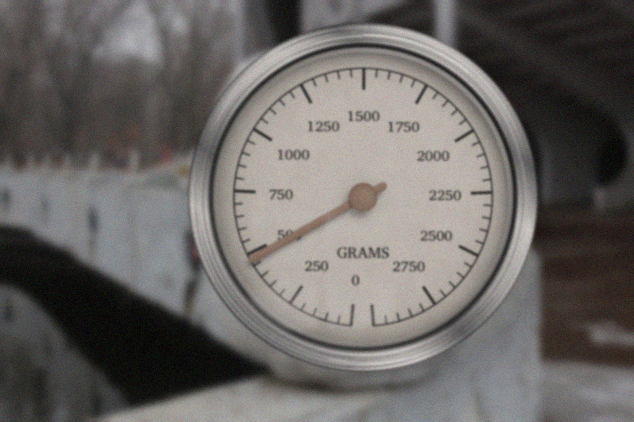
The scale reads 475 g
